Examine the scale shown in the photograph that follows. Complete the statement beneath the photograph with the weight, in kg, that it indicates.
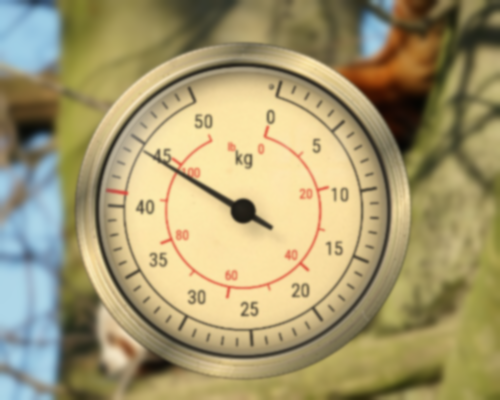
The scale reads 44.5 kg
